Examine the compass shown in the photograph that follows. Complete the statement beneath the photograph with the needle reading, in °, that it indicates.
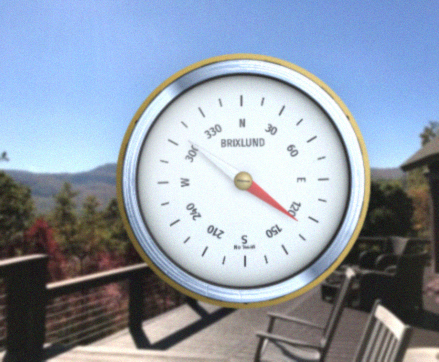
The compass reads 127.5 °
